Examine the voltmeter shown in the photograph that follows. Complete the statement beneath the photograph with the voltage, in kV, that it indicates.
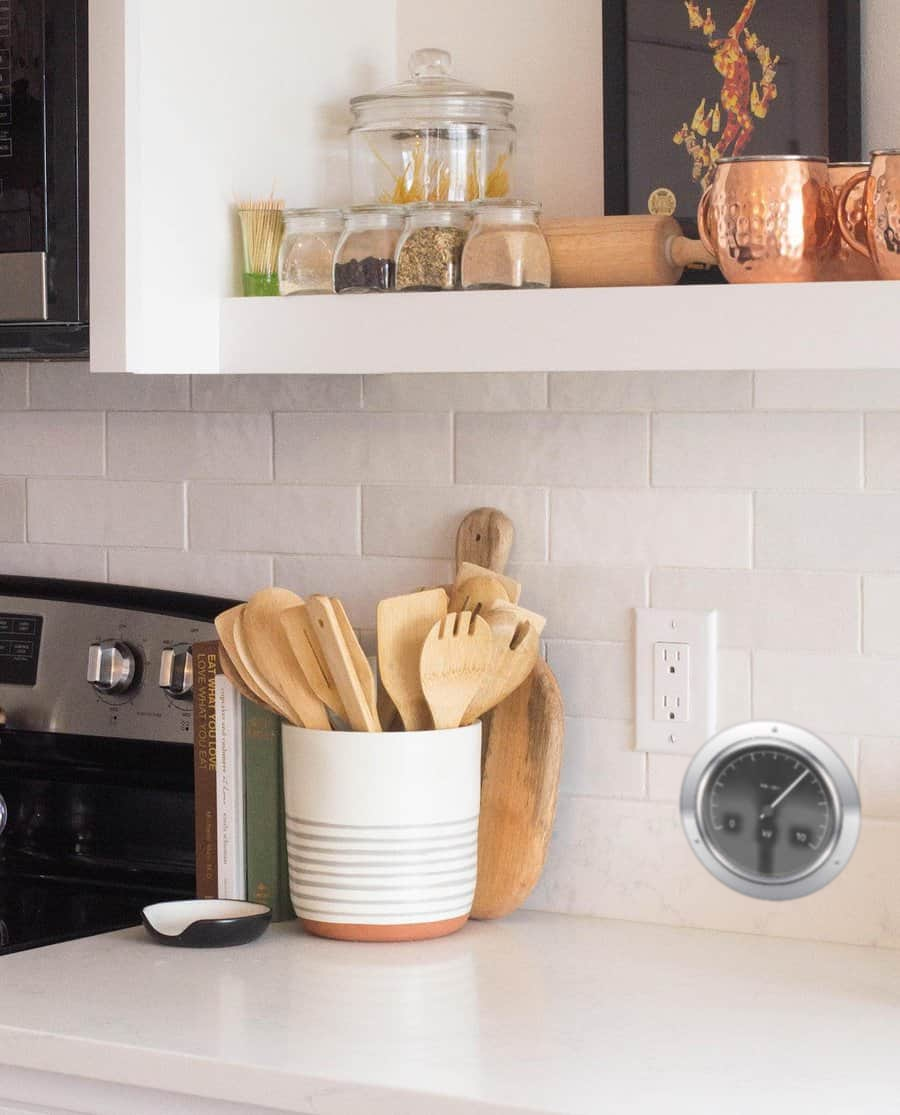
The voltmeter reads 6.5 kV
